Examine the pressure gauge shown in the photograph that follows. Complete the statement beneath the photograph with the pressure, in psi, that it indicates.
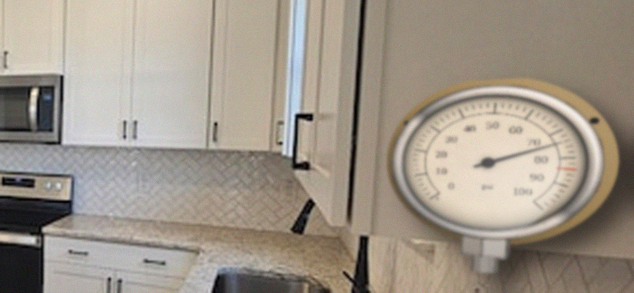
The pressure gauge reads 74 psi
